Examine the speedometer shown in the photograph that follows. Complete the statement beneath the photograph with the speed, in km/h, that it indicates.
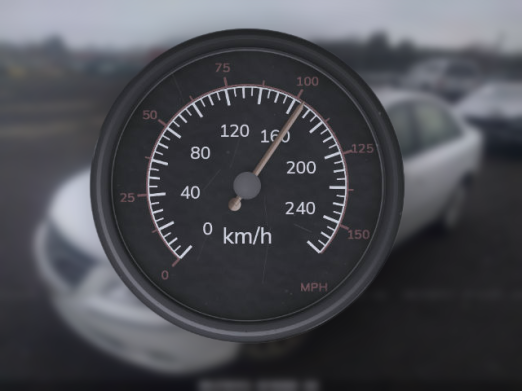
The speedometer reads 165 km/h
